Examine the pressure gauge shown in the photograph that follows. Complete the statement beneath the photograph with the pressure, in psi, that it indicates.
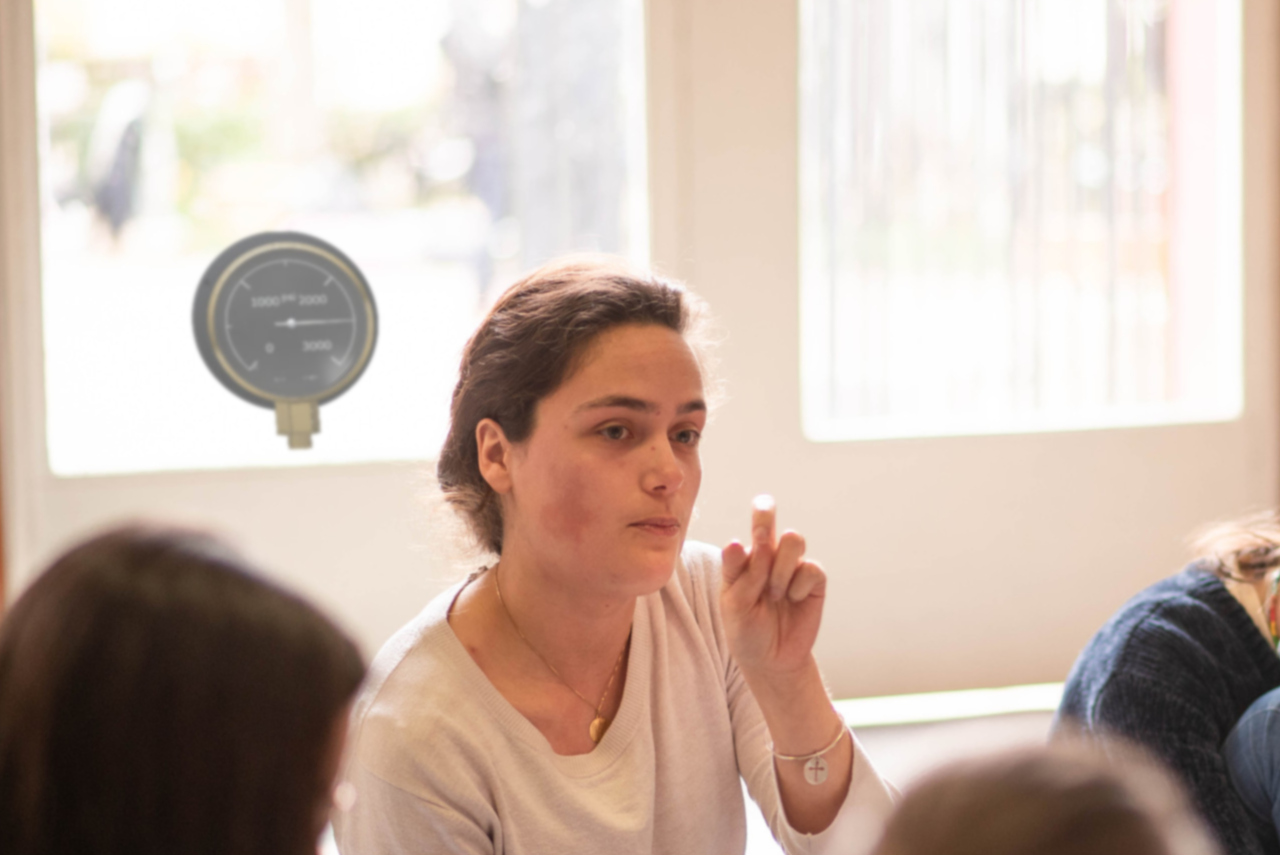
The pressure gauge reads 2500 psi
